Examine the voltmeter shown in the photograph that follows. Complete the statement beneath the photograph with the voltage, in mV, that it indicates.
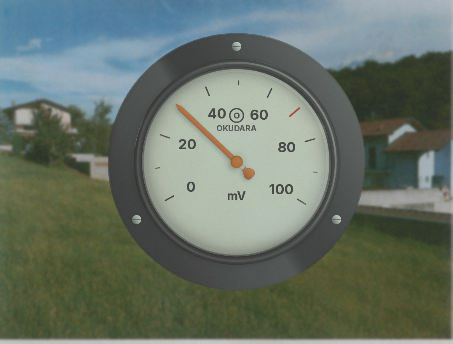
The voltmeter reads 30 mV
